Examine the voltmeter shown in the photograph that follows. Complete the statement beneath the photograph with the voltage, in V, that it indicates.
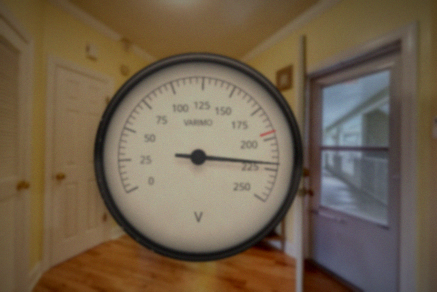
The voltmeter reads 220 V
